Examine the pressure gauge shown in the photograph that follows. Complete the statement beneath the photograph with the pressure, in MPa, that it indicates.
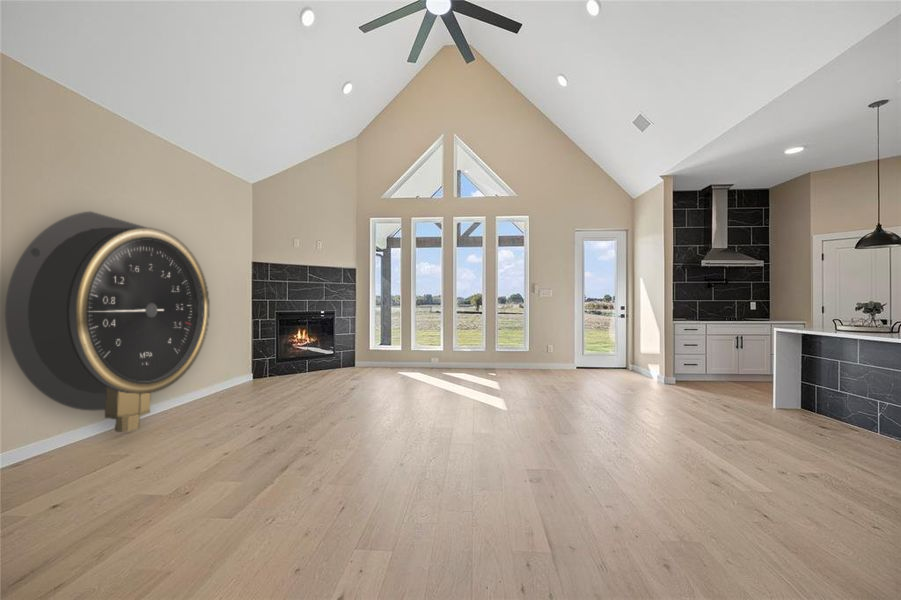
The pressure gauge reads 0.6 MPa
